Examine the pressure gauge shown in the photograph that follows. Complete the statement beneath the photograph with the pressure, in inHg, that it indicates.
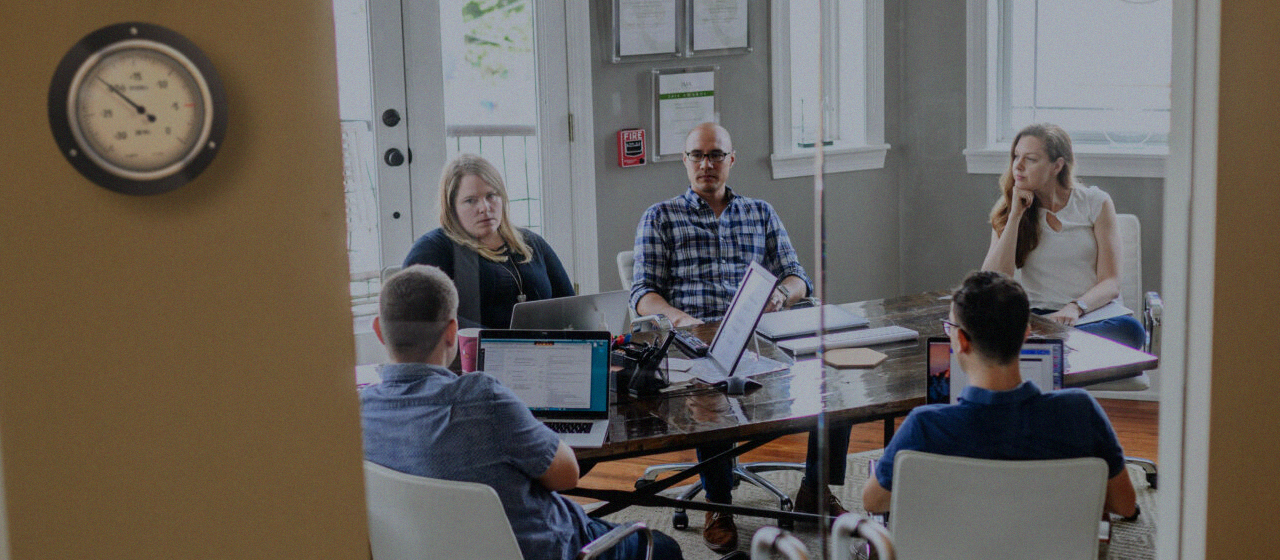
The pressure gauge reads -20 inHg
